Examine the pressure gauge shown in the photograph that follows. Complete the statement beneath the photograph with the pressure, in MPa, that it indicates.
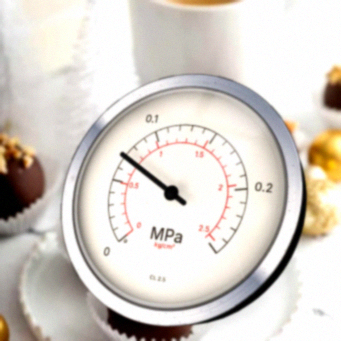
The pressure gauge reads 0.07 MPa
